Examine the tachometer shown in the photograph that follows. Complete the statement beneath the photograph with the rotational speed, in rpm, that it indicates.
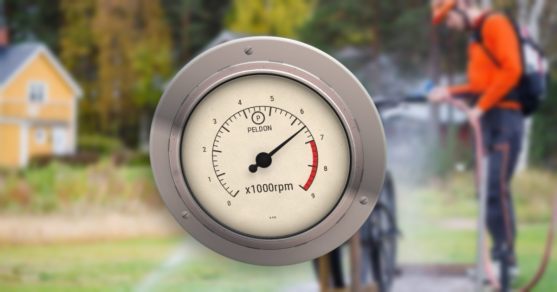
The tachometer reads 6400 rpm
